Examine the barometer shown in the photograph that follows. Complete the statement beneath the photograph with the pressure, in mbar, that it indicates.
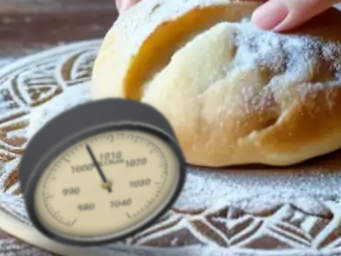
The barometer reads 1005 mbar
